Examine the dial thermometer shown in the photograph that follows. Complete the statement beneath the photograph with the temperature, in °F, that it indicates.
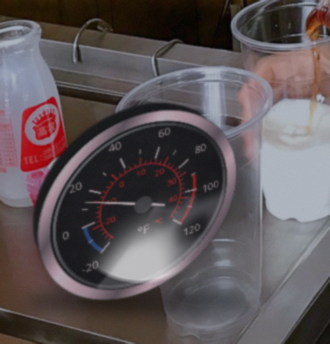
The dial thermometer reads 15 °F
